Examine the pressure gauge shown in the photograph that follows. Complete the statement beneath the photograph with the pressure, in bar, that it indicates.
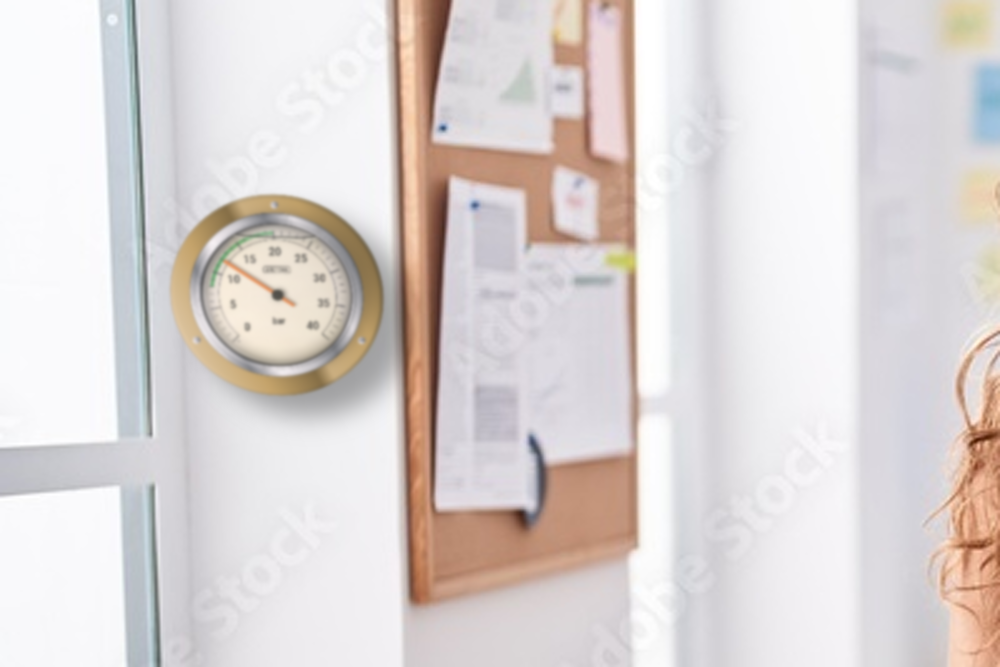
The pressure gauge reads 12 bar
